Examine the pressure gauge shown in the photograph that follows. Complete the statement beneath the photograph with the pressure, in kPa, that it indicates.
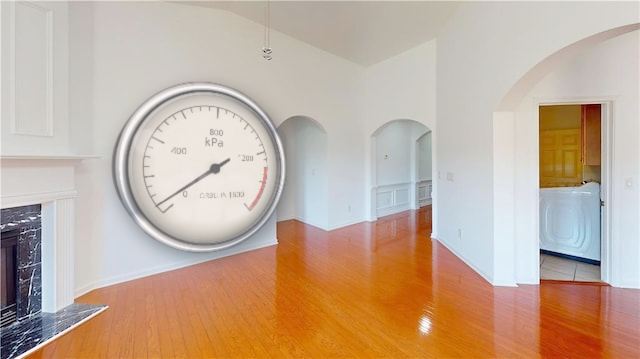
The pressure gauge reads 50 kPa
